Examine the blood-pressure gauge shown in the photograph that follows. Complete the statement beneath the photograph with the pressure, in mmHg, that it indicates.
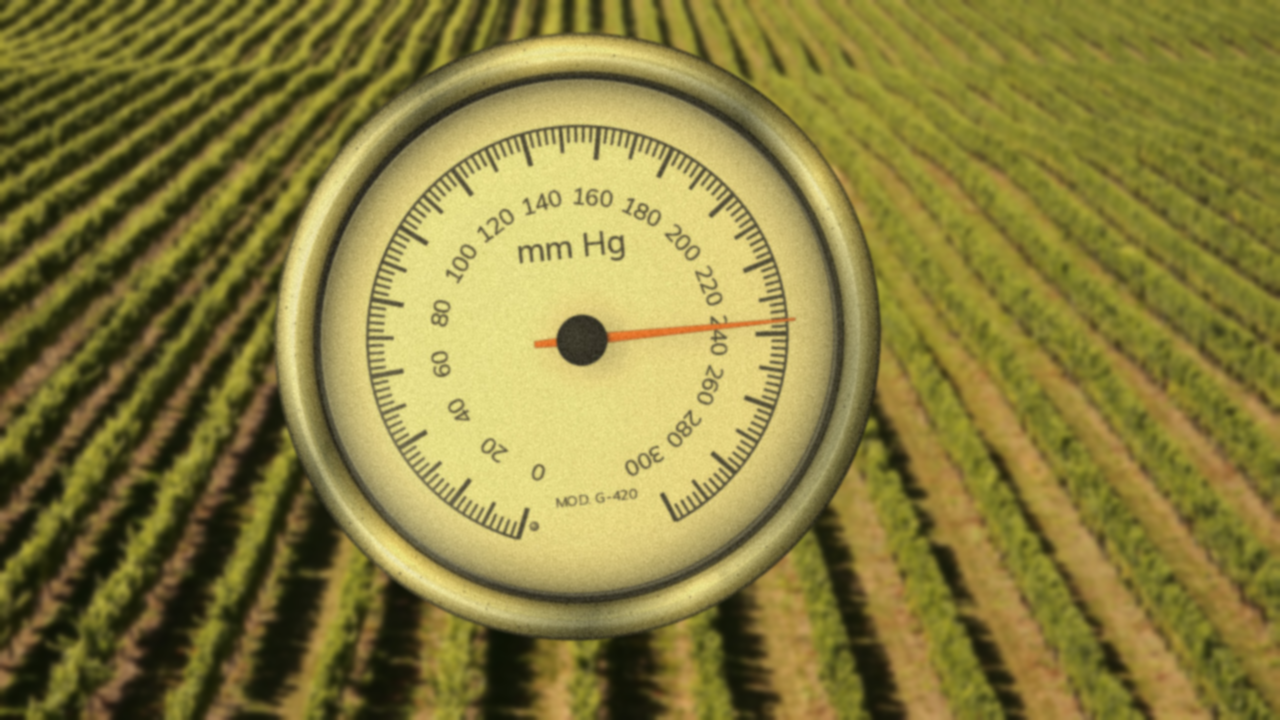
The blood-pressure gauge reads 236 mmHg
